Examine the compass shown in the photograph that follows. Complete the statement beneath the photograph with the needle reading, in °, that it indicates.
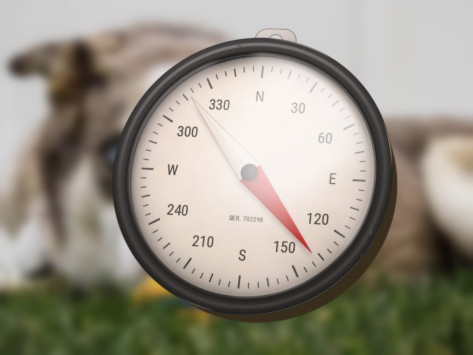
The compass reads 137.5 °
